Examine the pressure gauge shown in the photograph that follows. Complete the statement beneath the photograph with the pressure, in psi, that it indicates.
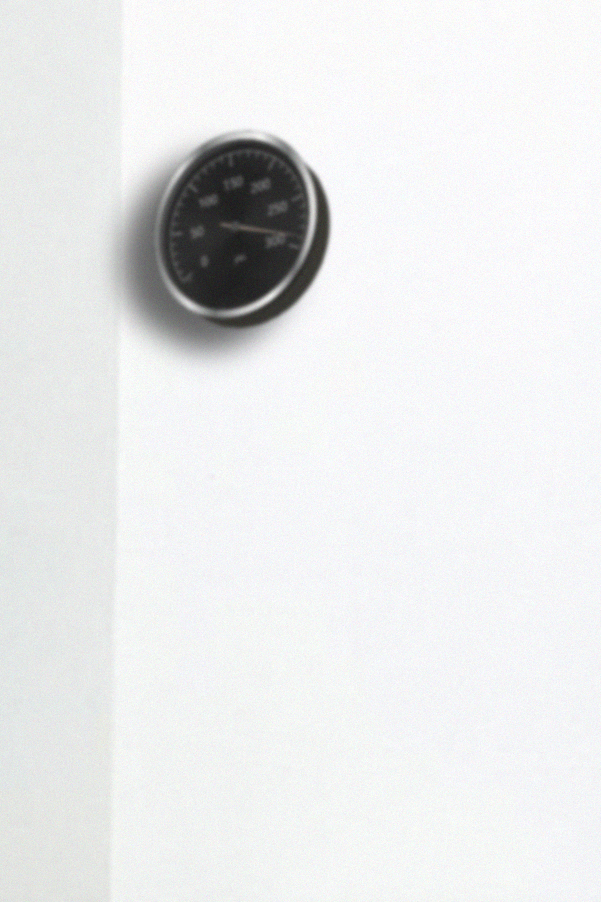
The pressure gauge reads 290 psi
